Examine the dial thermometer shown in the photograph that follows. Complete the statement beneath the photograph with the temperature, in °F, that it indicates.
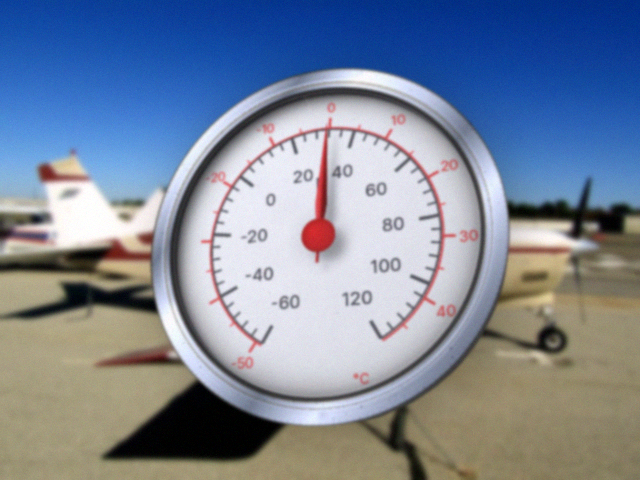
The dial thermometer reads 32 °F
